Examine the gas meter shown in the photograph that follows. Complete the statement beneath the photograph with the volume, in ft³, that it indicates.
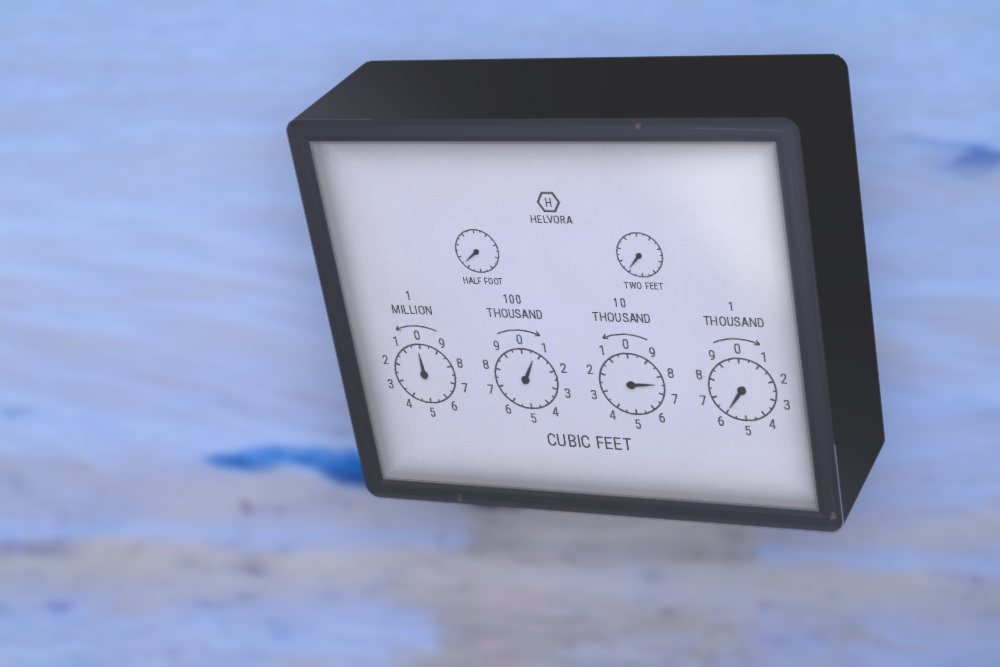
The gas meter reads 7600 ft³
